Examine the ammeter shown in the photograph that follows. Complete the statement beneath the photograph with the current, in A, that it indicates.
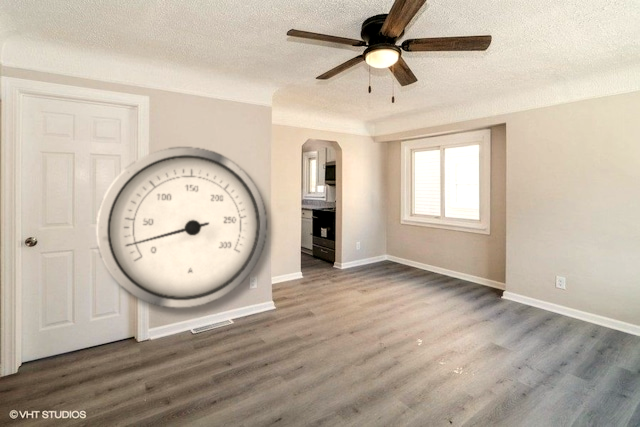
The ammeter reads 20 A
